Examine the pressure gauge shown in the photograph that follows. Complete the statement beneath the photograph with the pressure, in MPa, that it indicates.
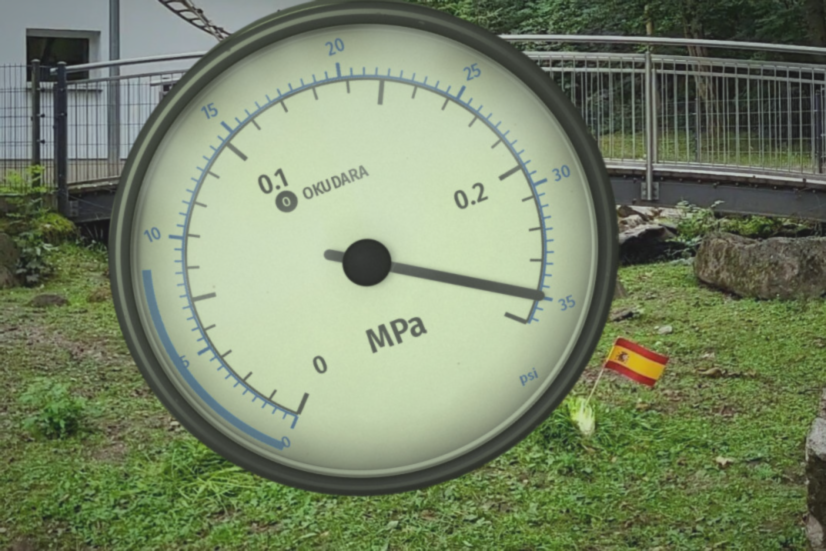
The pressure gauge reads 0.24 MPa
